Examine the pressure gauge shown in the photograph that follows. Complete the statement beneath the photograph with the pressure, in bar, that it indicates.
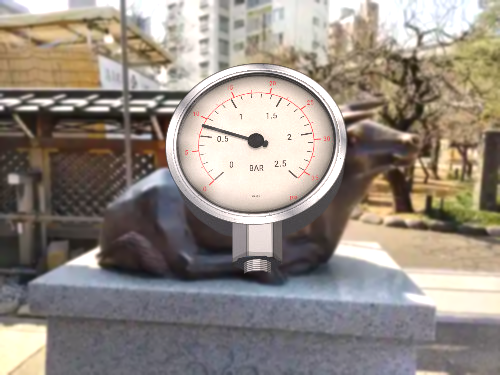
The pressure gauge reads 0.6 bar
